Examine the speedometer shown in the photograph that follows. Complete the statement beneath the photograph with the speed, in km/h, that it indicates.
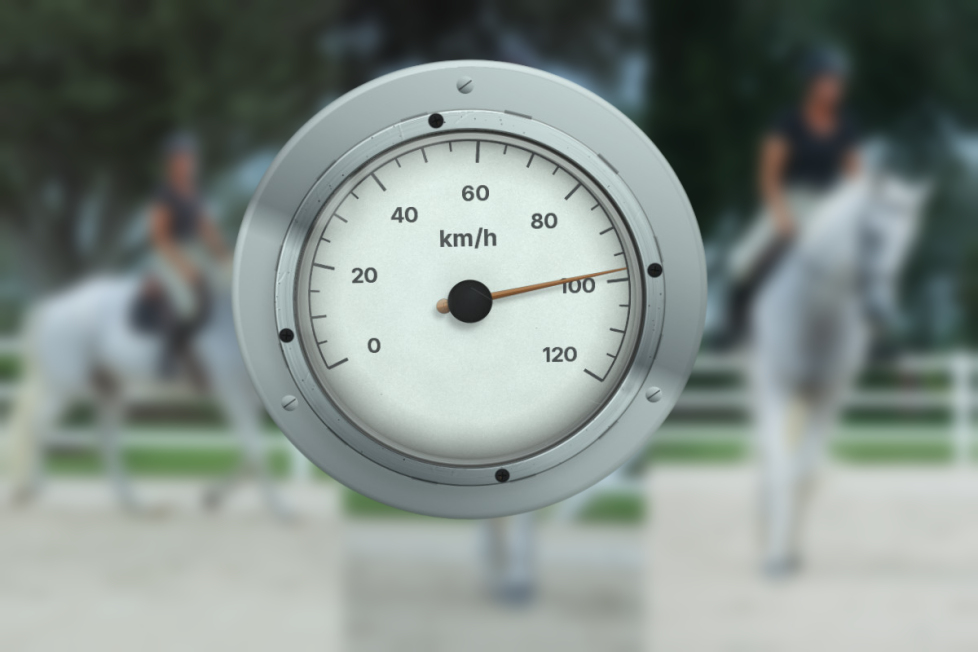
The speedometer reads 97.5 km/h
